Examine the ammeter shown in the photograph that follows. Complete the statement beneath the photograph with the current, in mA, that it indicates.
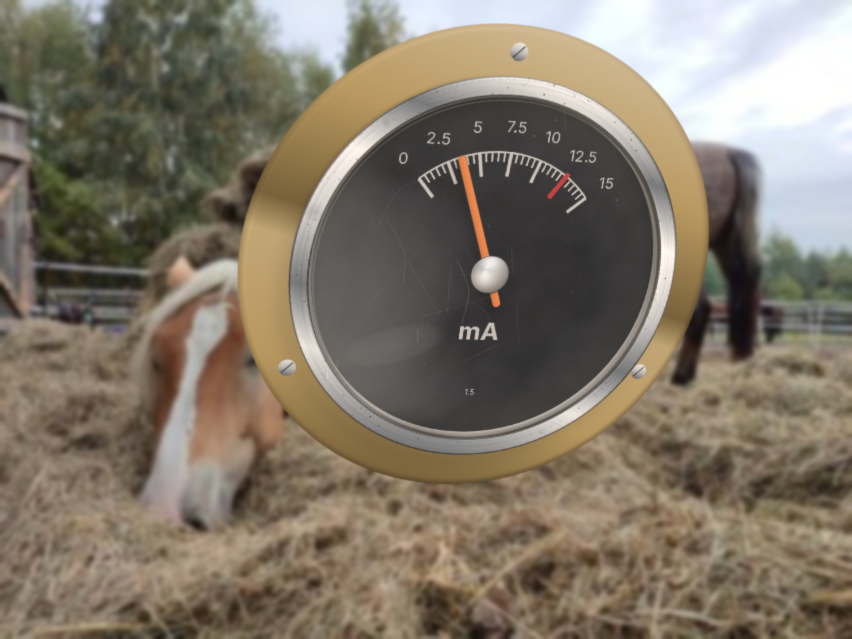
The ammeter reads 3.5 mA
